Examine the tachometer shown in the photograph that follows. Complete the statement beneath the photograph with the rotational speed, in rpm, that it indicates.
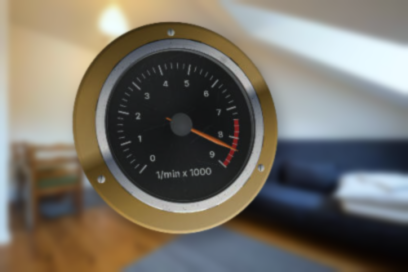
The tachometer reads 8400 rpm
